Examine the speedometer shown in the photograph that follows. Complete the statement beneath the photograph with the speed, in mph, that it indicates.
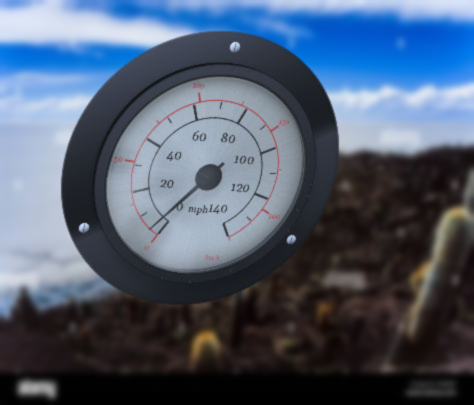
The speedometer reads 5 mph
